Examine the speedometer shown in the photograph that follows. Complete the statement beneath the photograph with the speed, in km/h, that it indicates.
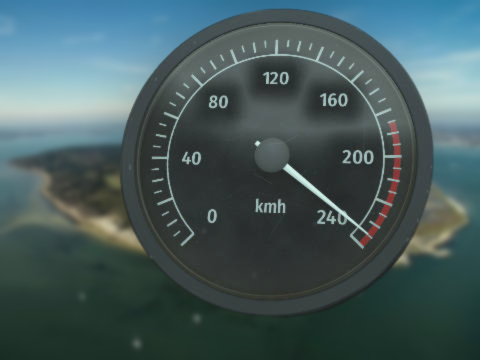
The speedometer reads 235 km/h
